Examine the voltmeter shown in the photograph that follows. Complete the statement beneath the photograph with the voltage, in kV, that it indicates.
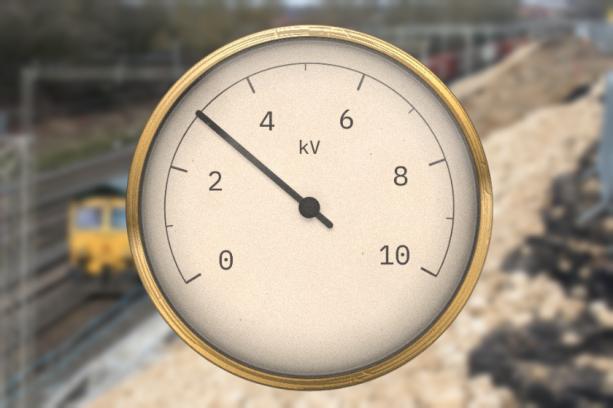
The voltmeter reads 3 kV
